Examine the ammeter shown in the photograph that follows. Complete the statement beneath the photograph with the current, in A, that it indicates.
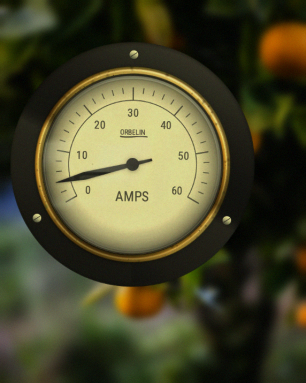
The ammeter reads 4 A
